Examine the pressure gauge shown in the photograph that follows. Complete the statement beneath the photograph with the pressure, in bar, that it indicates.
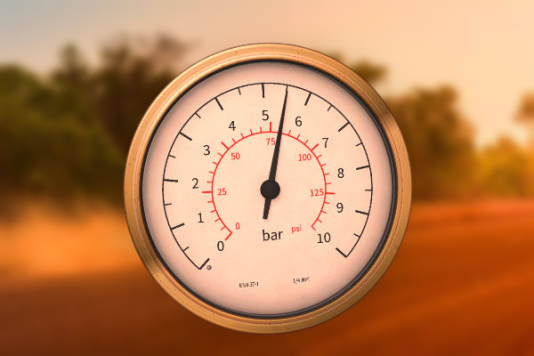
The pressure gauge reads 5.5 bar
